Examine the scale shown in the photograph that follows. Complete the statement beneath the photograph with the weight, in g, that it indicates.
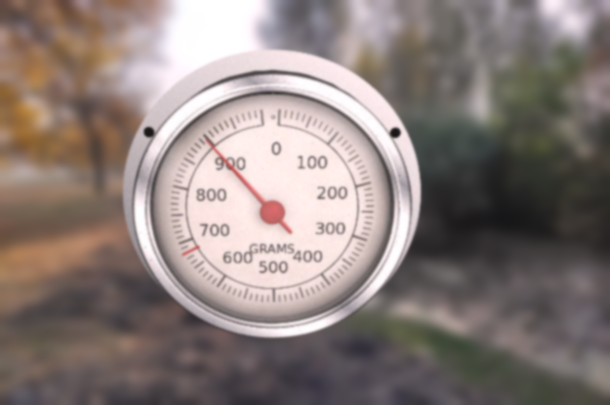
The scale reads 900 g
